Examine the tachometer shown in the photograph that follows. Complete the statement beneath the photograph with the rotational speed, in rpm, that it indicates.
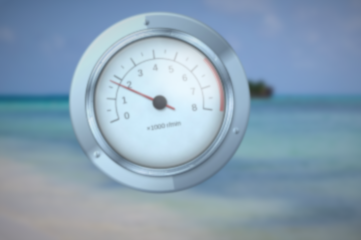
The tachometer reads 1750 rpm
